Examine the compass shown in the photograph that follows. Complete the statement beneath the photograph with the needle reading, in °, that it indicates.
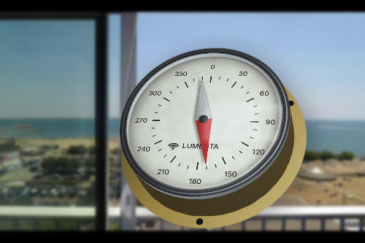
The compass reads 170 °
